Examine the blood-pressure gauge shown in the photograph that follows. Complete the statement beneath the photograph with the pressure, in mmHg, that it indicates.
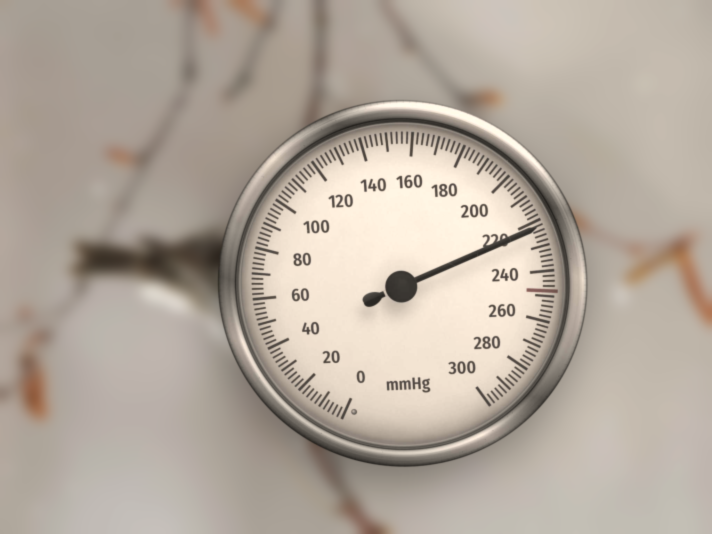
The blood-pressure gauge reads 222 mmHg
